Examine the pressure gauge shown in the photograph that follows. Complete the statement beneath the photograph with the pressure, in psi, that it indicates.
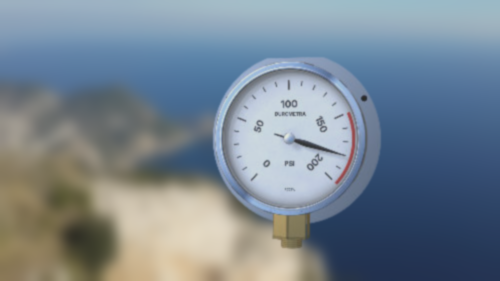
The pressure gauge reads 180 psi
